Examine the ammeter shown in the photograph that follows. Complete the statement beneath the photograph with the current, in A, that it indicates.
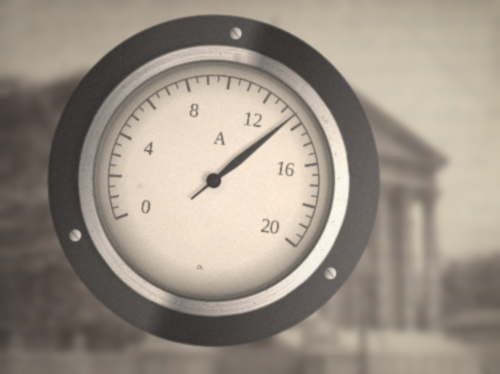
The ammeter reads 13.5 A
